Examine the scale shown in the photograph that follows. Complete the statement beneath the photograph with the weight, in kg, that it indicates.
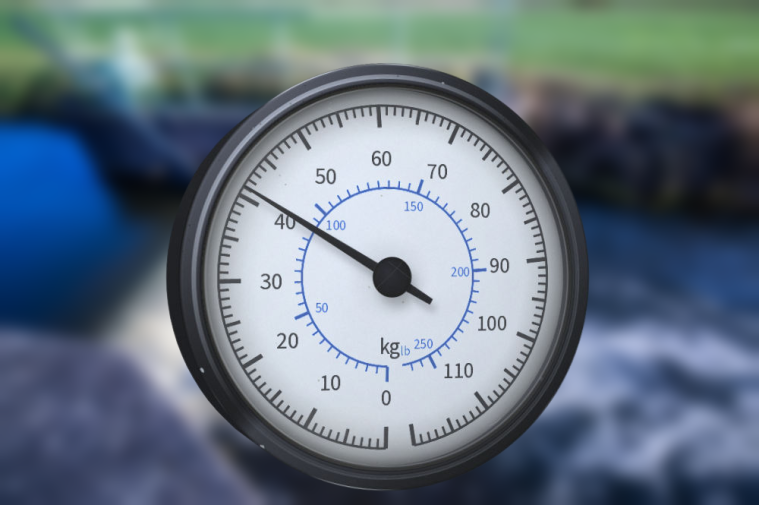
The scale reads 41 kg
